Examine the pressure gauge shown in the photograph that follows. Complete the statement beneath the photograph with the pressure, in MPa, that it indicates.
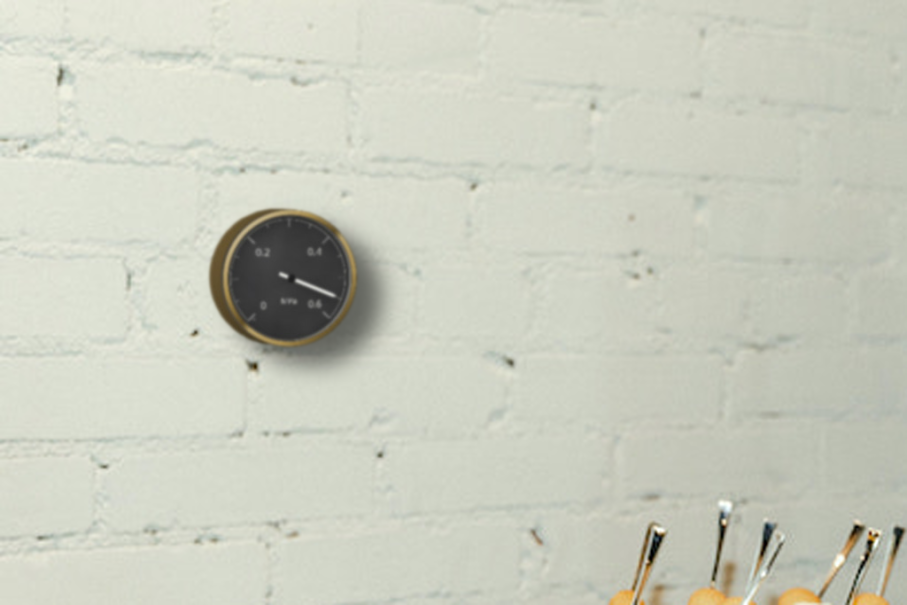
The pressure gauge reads 0.55 MPa
